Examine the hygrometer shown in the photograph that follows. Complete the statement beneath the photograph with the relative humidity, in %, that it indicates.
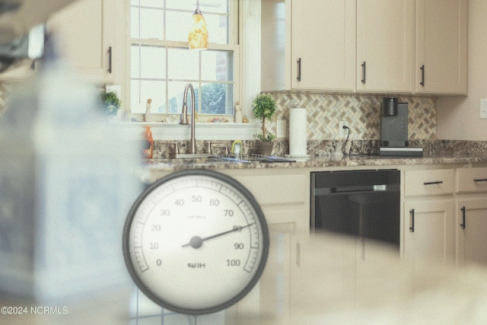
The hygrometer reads 80 %
